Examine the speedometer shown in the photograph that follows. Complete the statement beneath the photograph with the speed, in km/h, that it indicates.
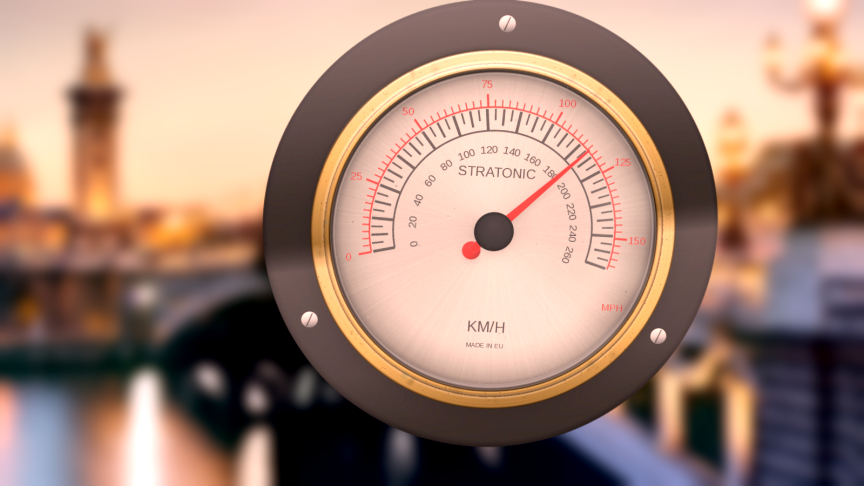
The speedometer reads 185 km/h
